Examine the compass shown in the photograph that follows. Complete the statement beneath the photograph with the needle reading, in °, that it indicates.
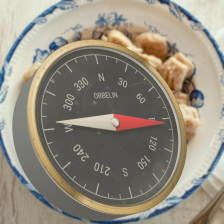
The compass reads 95 °
